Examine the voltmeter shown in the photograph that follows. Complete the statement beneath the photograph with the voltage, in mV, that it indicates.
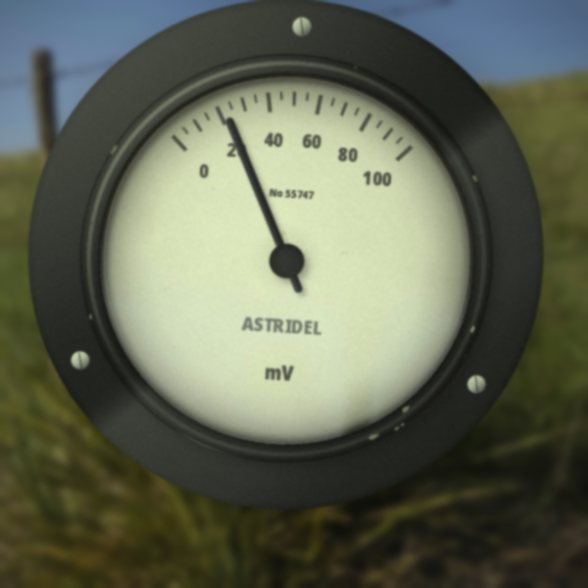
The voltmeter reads 22.5 mV
